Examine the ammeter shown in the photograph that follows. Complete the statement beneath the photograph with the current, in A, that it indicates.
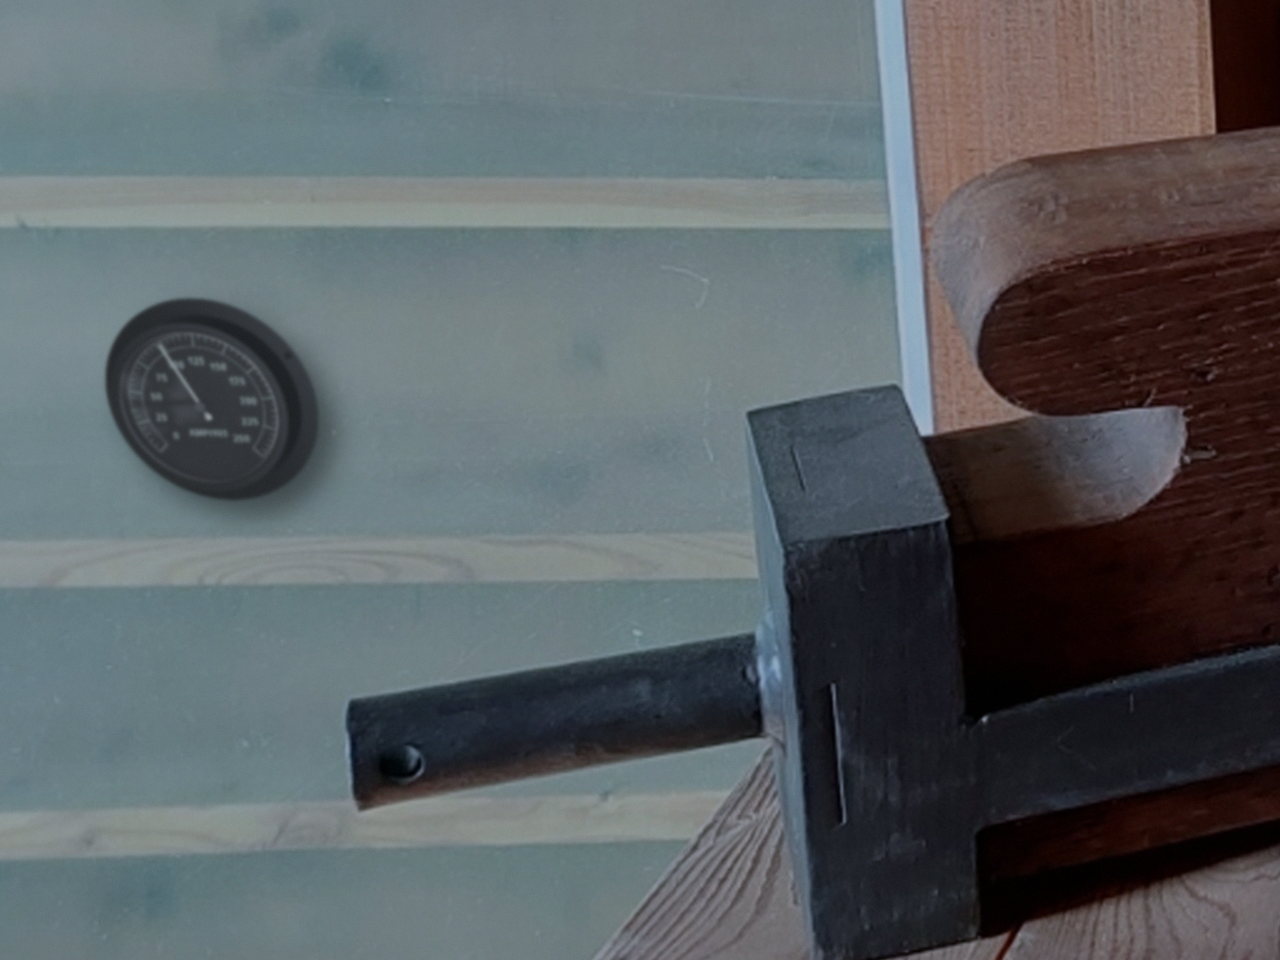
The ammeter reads 100 A
